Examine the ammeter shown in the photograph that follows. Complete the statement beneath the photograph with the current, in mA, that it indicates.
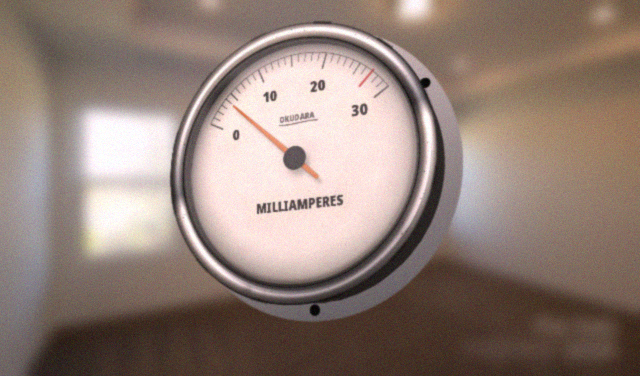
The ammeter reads 4 mA
